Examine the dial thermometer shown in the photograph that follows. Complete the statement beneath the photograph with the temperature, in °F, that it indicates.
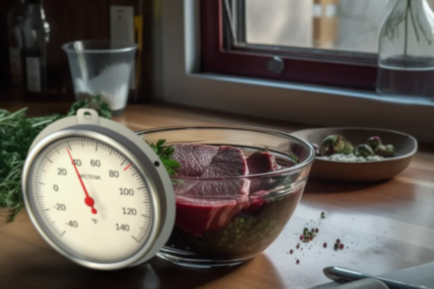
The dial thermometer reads 40 °F
